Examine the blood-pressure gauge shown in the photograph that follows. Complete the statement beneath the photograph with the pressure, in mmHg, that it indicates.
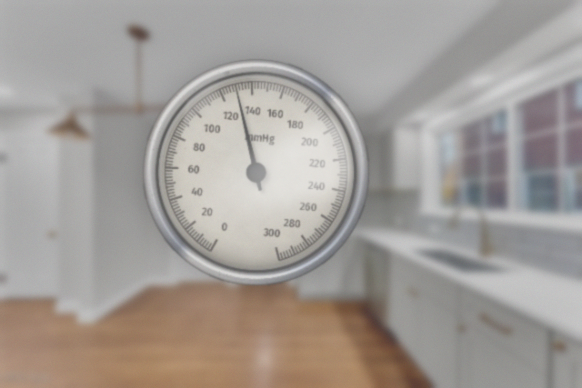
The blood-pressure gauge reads 130 mmHg
